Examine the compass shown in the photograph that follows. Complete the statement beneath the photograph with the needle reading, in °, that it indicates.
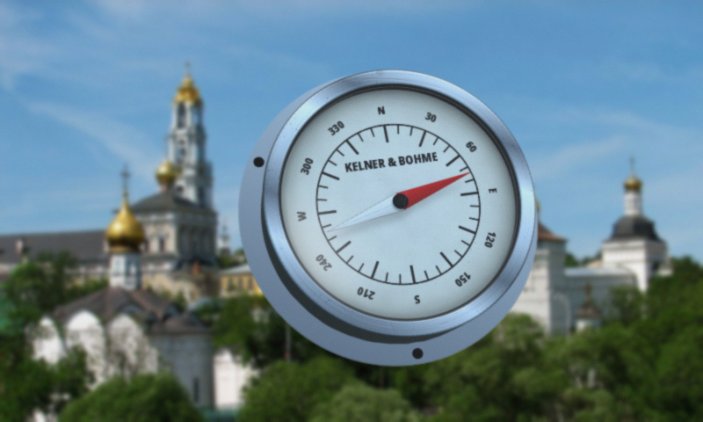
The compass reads 75 °
